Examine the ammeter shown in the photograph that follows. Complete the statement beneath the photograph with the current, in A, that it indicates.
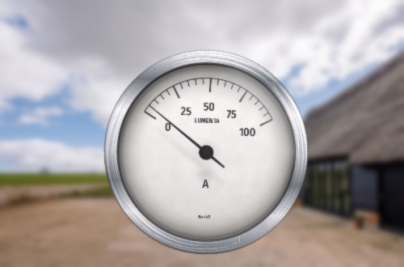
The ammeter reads 5 A
